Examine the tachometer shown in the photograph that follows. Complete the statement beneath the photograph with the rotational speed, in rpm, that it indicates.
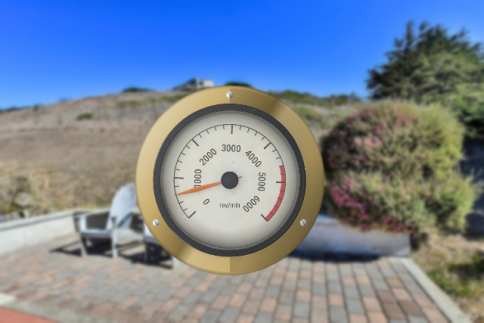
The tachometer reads 600 rpm
